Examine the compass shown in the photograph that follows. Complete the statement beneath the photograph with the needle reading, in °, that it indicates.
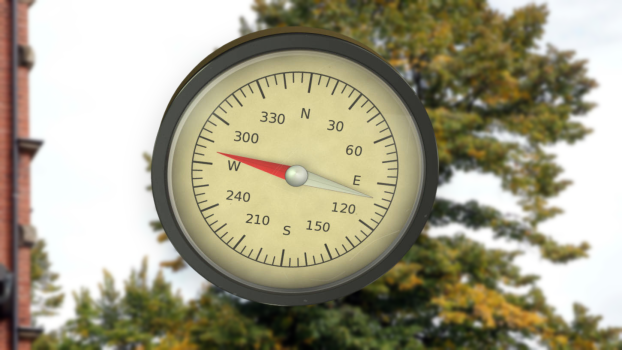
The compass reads 280 °
